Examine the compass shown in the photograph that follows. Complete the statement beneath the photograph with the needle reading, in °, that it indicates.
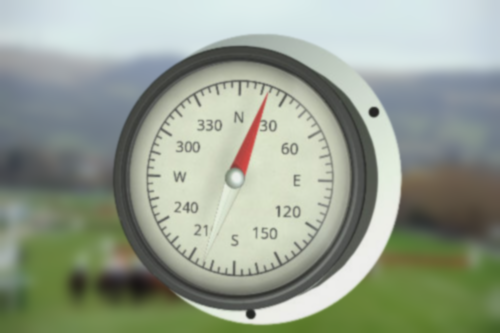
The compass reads 20 °
